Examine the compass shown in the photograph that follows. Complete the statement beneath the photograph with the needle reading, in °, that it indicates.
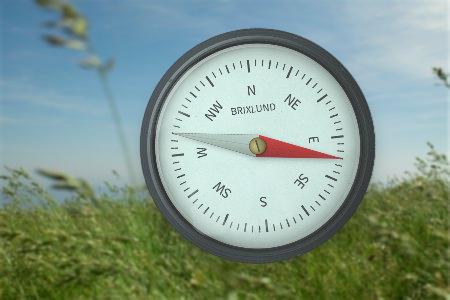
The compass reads 105 °
